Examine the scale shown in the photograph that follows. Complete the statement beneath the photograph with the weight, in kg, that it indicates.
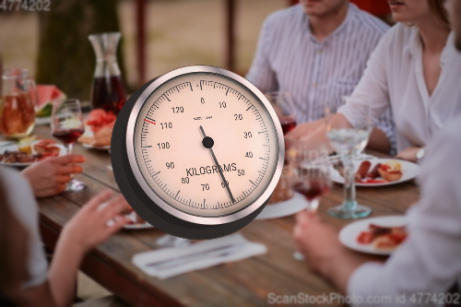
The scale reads 60 kg
